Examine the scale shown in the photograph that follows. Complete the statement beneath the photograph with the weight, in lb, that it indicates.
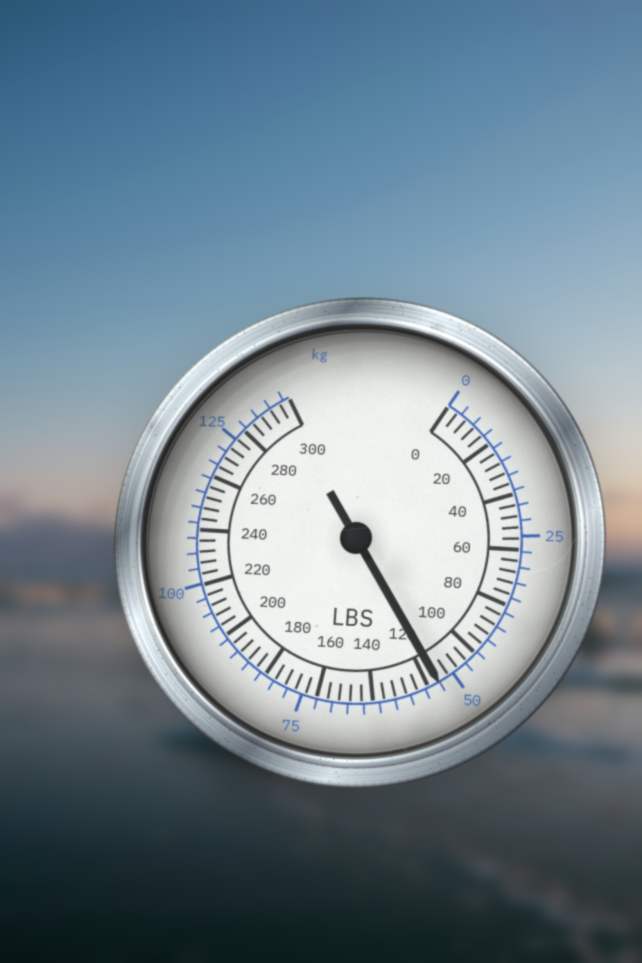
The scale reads 116 lb
